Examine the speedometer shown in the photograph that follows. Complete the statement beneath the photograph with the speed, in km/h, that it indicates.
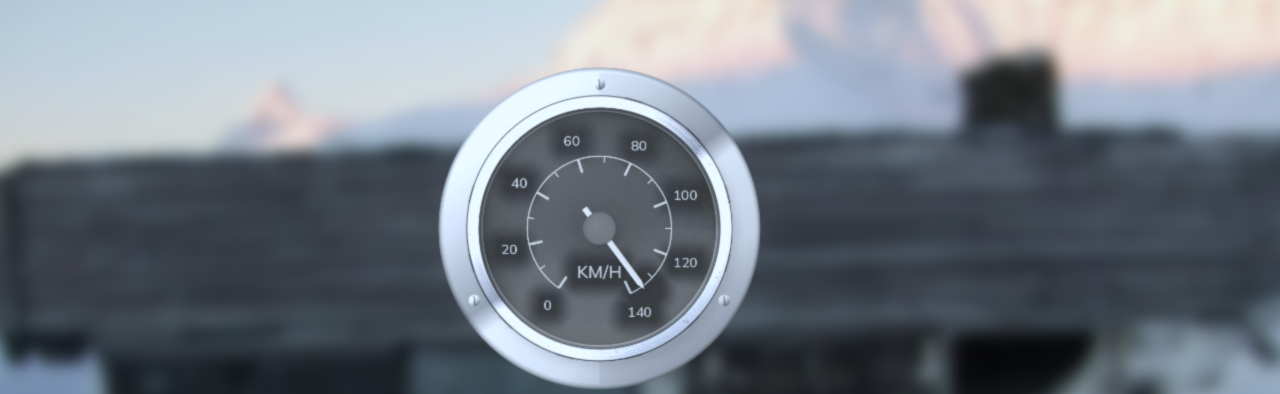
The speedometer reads 135 km/h
